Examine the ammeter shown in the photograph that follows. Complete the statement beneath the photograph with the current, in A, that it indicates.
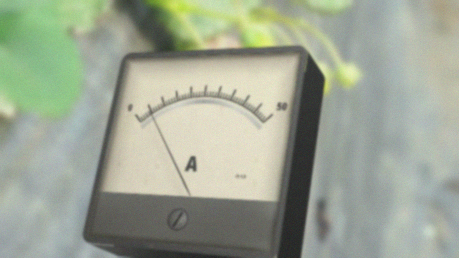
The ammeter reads 5 A
